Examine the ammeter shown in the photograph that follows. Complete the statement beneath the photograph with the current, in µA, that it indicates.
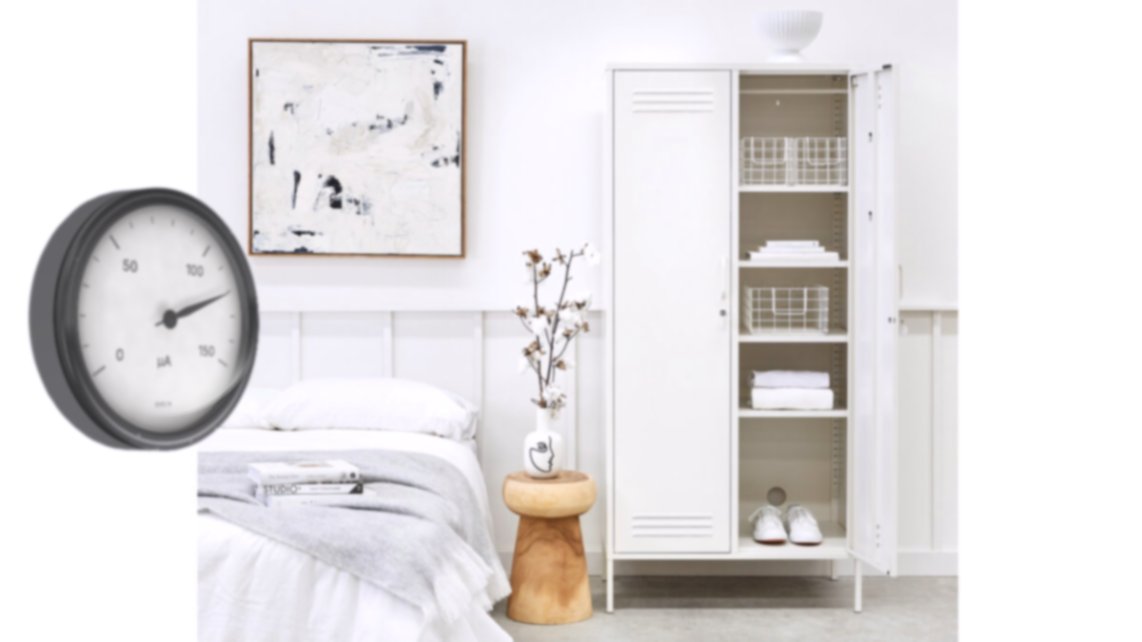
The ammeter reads 120 µA
